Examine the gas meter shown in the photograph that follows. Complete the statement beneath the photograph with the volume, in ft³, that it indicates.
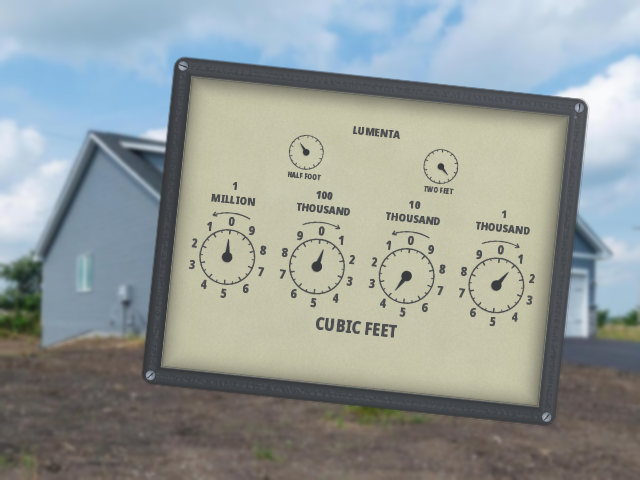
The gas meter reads 4100 ft³
